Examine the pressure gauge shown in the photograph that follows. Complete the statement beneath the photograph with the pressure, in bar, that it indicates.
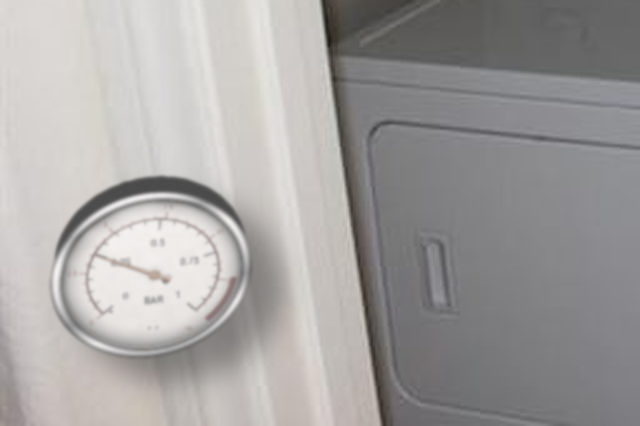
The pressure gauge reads 0.25 bar
